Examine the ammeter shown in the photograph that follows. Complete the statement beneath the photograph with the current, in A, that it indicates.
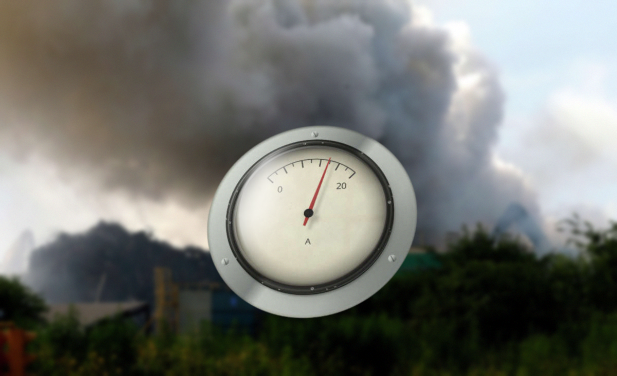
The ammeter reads 14 A
